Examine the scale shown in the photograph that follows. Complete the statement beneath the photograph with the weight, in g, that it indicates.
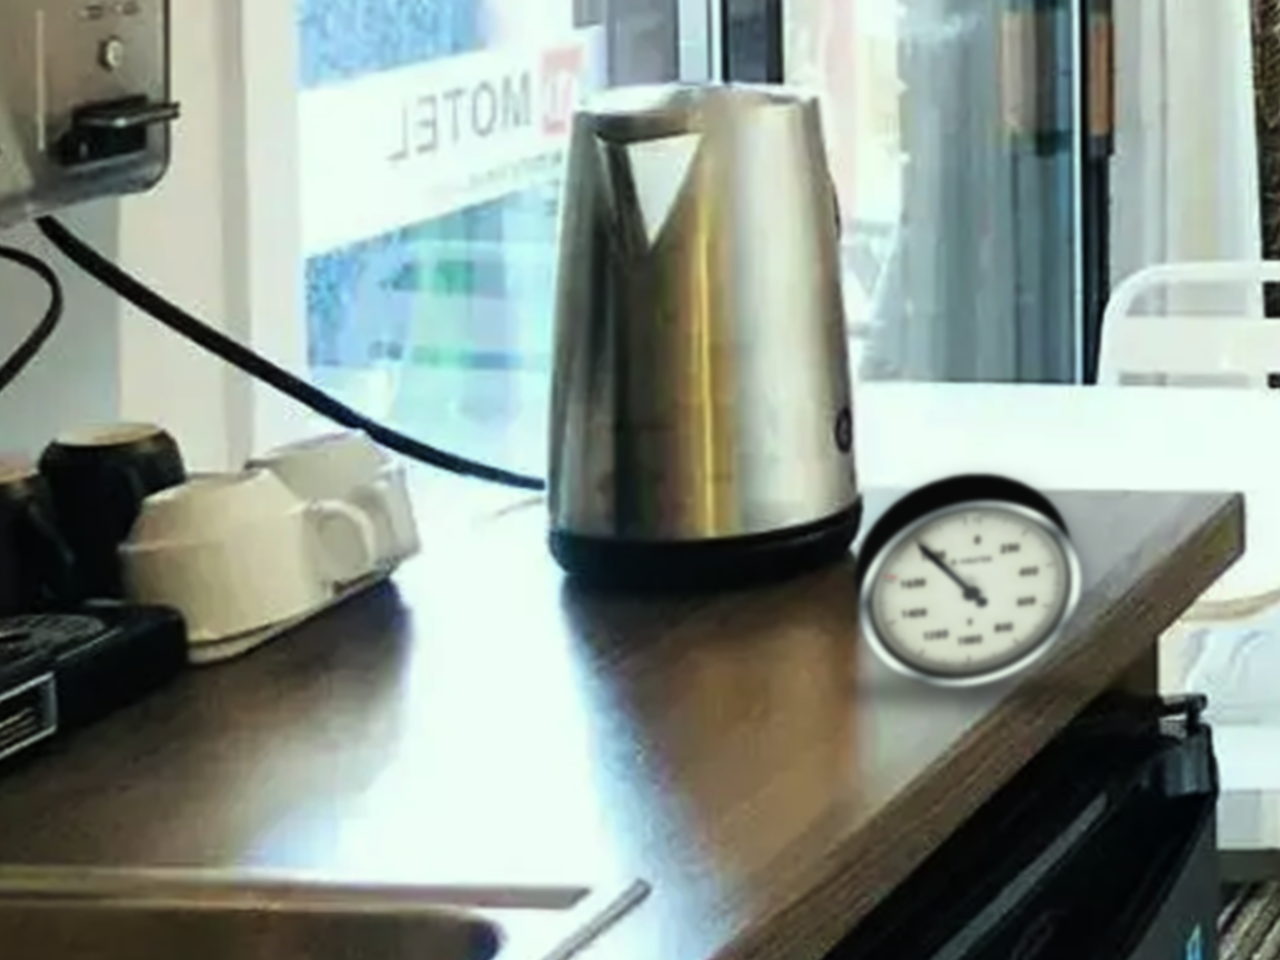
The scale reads 1800 g
